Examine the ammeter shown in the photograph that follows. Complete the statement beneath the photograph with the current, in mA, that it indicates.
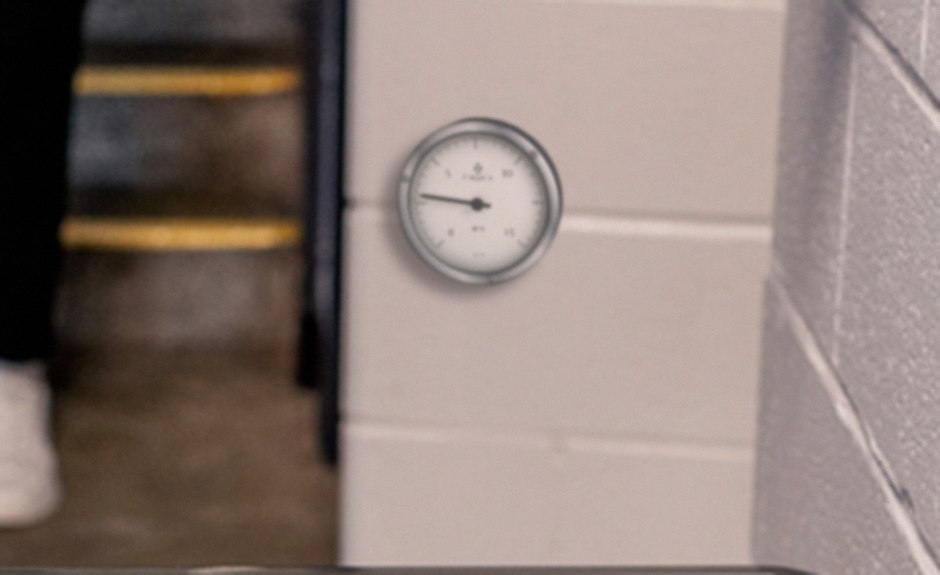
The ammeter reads 3 mA
